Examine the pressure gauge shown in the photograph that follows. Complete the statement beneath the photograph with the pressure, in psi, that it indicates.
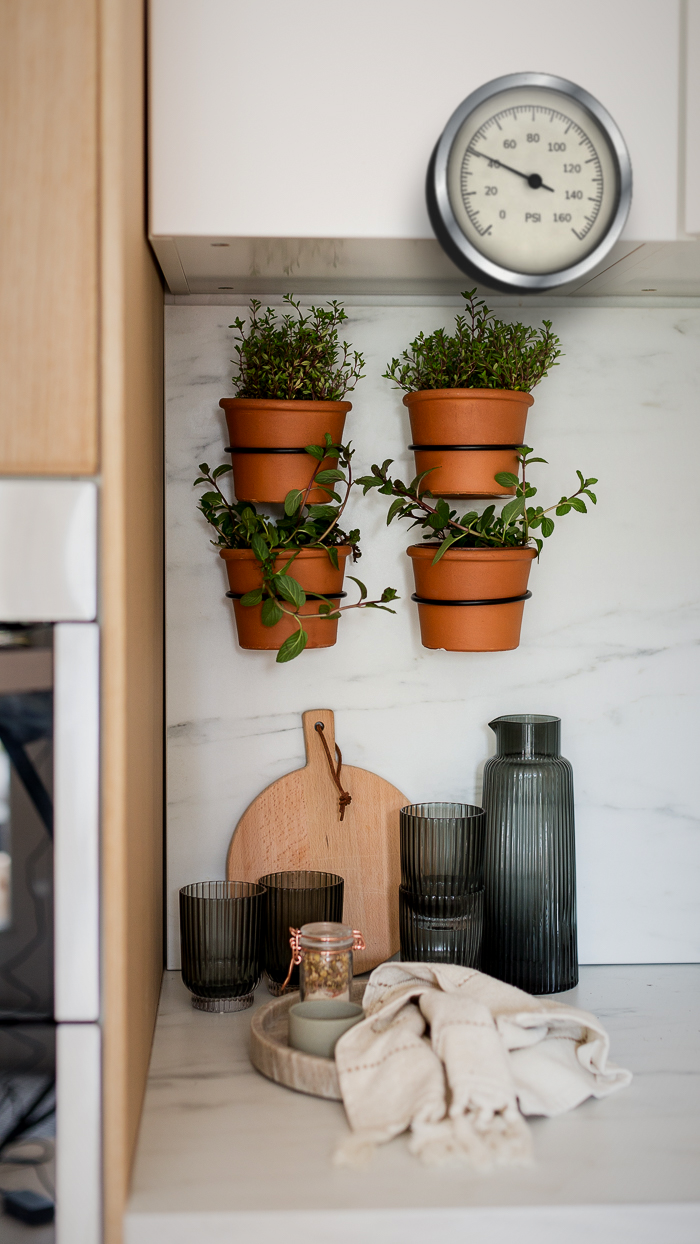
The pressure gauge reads 40 psi
